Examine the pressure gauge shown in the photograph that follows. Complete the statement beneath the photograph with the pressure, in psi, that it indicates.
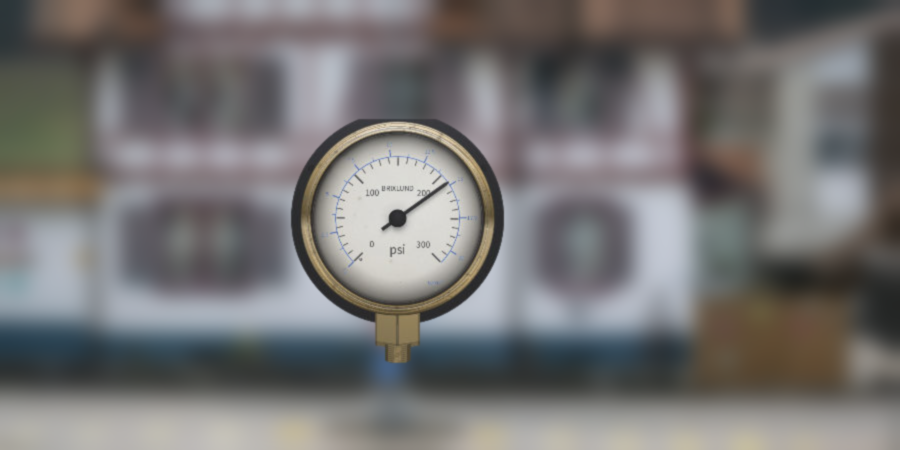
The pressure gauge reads 210 psi
